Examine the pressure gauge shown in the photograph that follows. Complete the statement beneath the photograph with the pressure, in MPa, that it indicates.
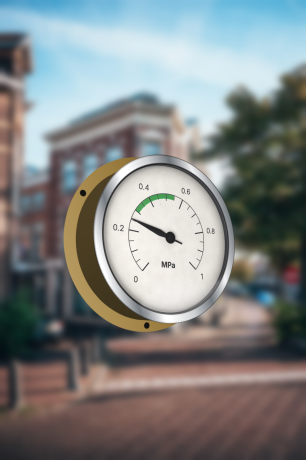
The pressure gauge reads 0.25 MPa
